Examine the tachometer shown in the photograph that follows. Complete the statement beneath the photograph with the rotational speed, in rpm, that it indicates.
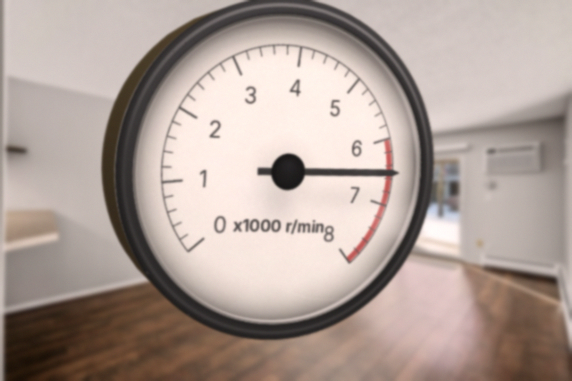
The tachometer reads 6500 rpm
